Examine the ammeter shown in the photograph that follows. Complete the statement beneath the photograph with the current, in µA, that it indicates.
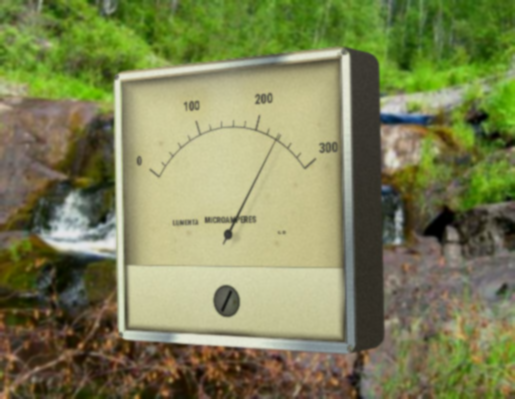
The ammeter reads 240 µA
